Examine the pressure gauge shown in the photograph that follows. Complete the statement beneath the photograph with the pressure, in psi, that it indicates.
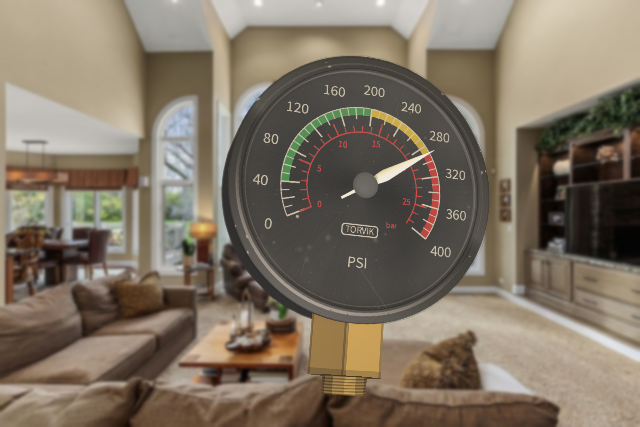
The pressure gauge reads 290 psi
